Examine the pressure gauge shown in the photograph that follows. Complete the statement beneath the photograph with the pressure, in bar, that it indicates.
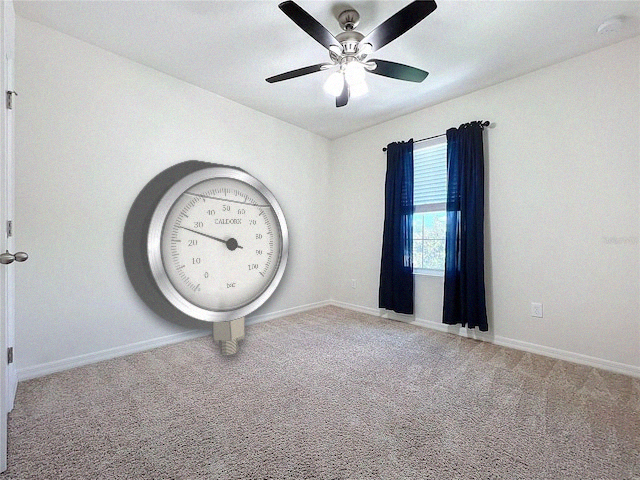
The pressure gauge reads 25 bar
